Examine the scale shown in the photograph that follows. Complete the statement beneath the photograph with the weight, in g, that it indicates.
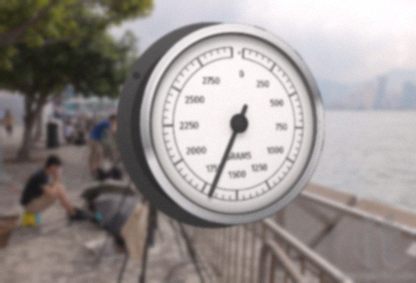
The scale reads 1700 g
